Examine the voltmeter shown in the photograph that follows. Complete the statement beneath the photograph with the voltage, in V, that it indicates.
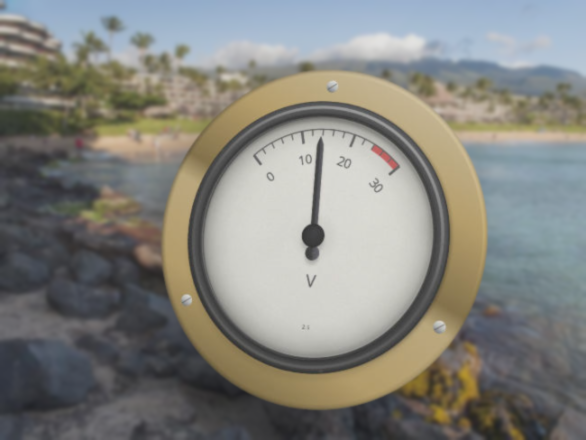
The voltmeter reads 14 V
